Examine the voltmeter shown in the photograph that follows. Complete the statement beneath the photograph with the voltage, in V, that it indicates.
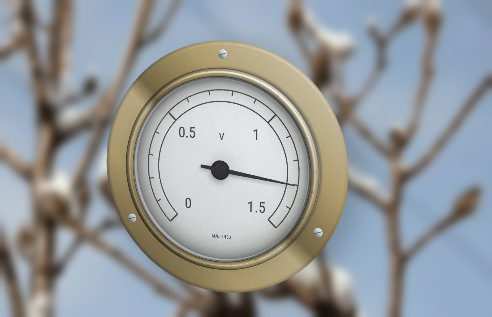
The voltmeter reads 1.3 V
